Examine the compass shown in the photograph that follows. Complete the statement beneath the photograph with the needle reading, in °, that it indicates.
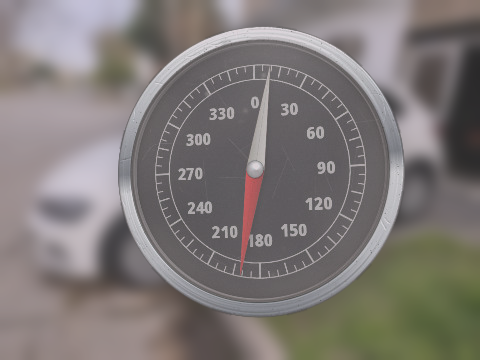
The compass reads 190 °
